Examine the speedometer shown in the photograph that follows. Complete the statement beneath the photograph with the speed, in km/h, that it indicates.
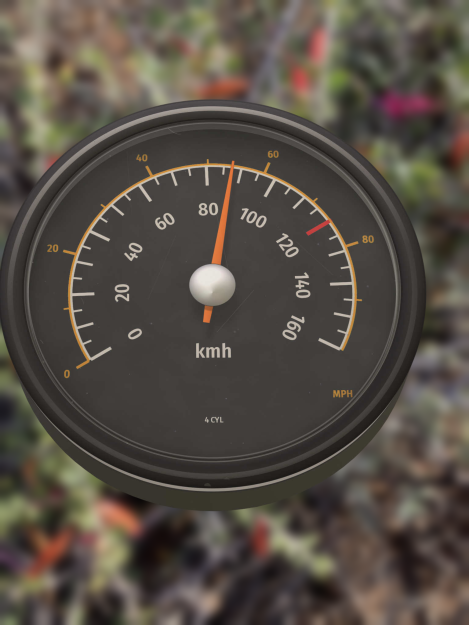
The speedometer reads 87.5 km/h
